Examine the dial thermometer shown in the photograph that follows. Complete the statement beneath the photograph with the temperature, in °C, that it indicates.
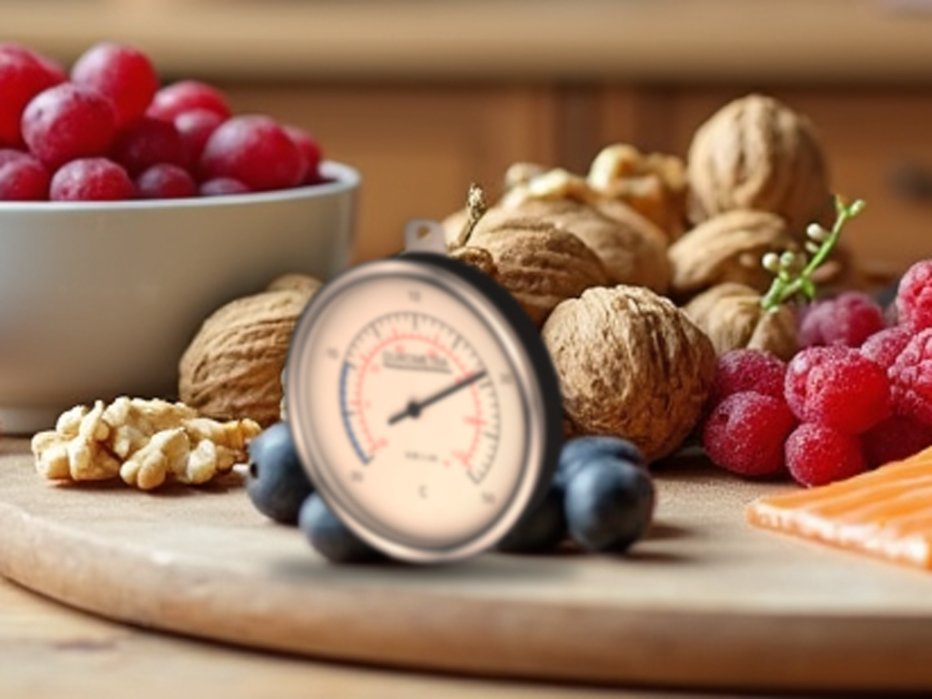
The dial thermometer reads 28 °C
